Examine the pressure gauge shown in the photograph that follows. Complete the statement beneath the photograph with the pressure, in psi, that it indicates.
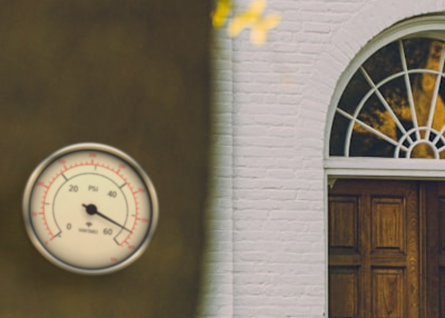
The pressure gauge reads 55 psi
